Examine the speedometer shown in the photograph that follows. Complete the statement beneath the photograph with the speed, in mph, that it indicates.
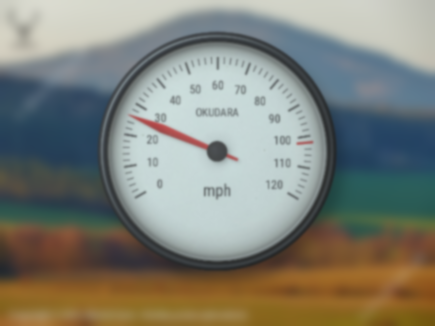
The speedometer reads 26 mph
